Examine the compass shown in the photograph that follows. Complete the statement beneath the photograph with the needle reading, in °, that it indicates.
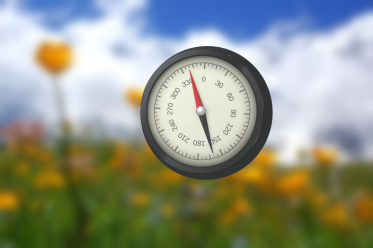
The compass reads 340 °
